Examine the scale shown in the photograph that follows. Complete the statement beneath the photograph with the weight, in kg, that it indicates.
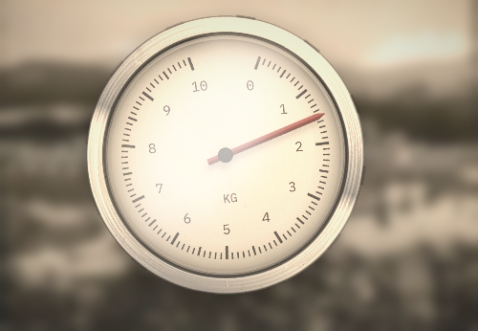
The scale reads 1.5 kg
